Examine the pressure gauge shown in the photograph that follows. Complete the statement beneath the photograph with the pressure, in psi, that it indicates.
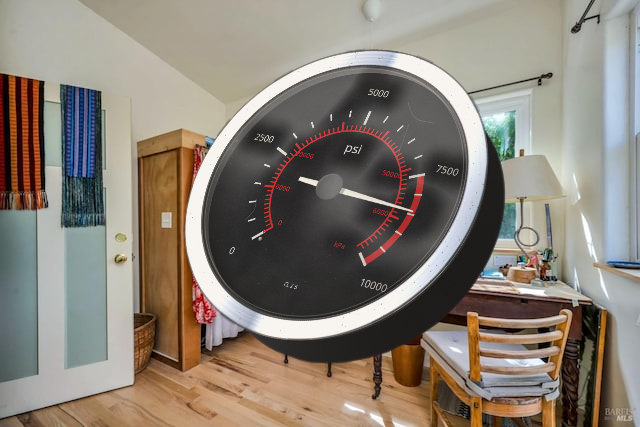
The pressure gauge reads 8500 psi
